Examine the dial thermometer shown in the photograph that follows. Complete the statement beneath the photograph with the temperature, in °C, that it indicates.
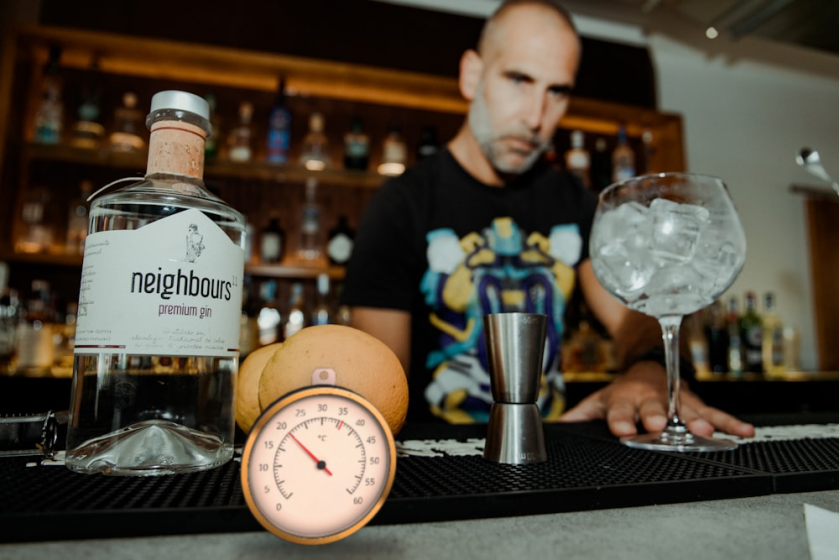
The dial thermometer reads 20 °C
